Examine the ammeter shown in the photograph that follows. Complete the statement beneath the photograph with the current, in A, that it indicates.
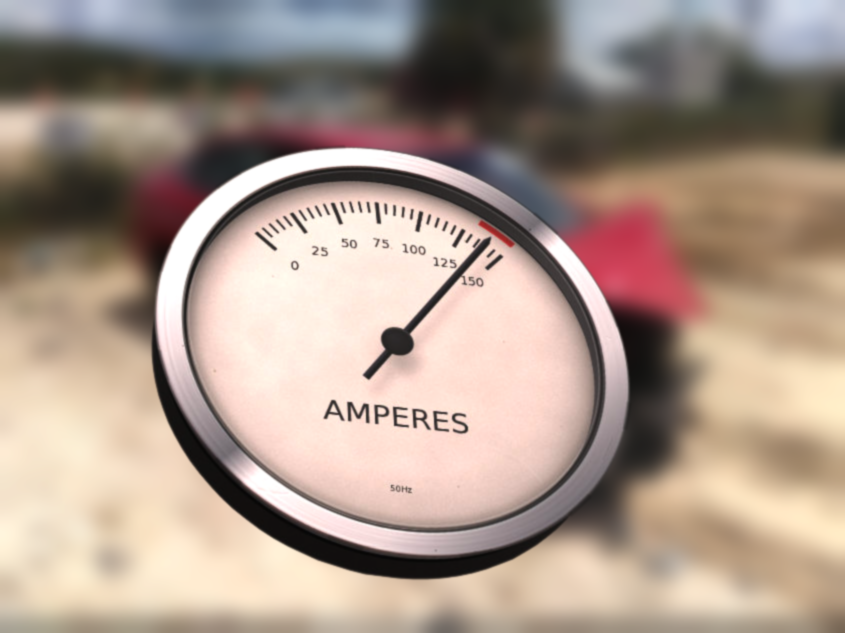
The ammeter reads 140 A
